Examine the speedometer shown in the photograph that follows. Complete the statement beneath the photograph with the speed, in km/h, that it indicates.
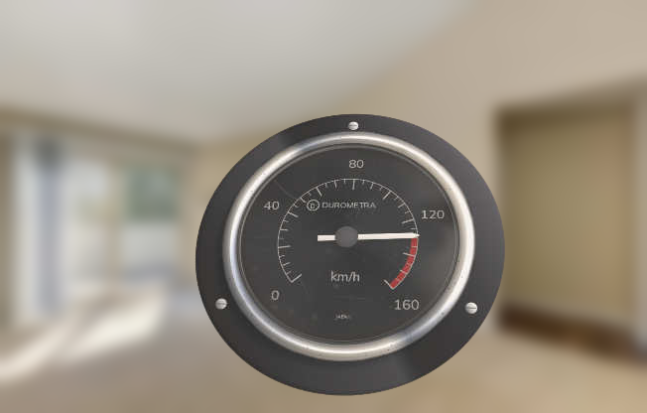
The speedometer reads 130 km/h
